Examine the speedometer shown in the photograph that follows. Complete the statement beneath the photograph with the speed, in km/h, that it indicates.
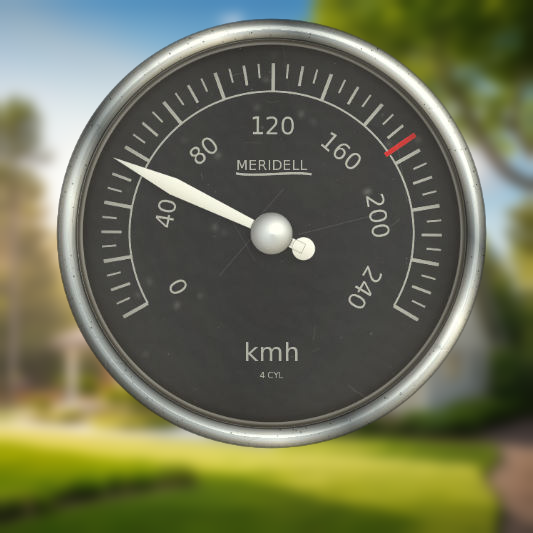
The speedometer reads 55 km/h
